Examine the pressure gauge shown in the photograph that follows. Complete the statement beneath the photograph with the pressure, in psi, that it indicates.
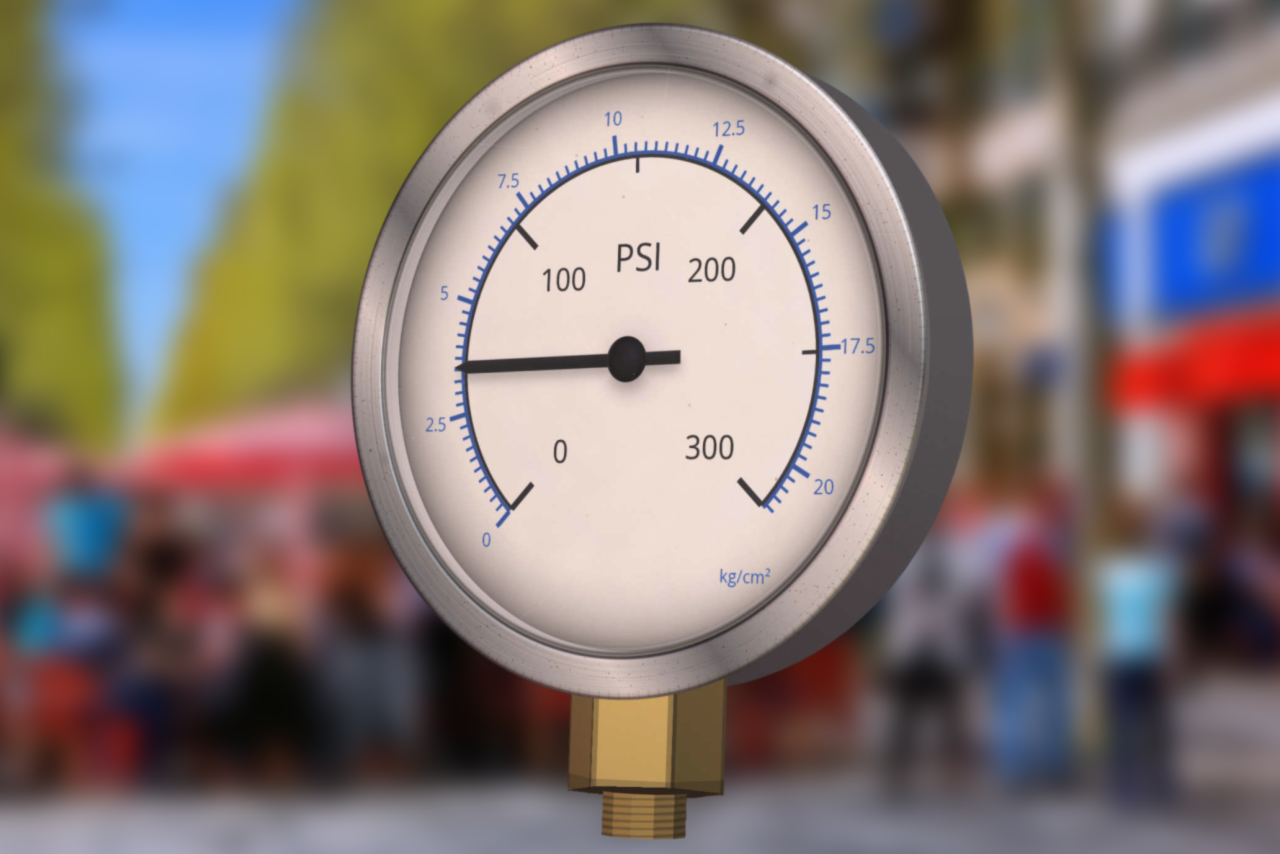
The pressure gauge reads 50 psi
